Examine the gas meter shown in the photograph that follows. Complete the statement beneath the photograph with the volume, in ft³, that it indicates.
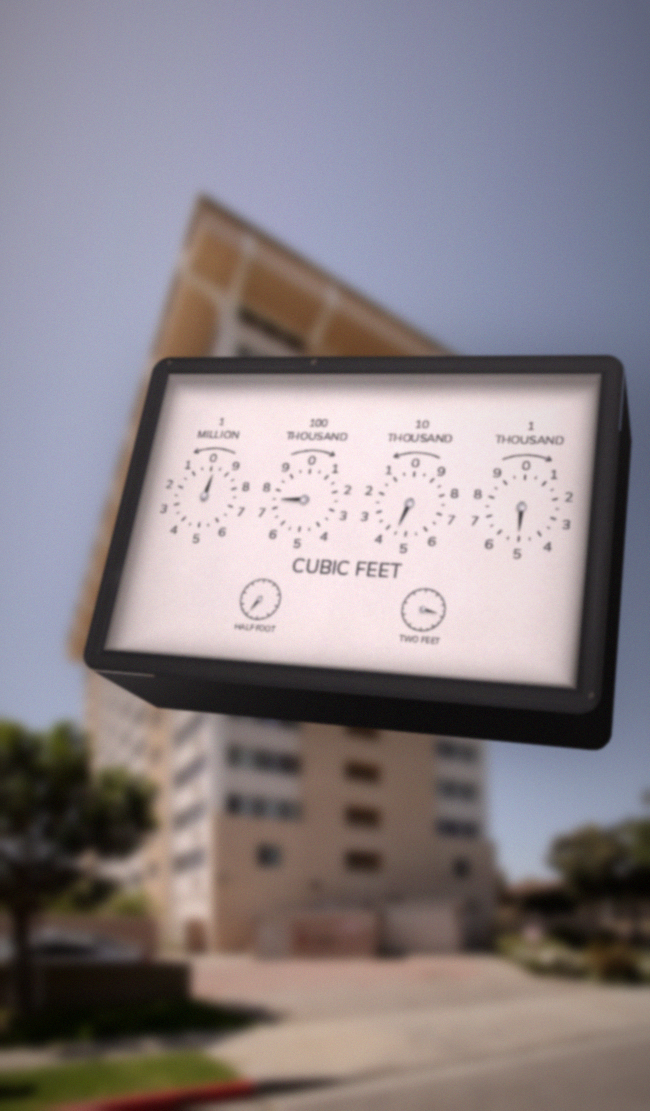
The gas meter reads 974500 ft³
